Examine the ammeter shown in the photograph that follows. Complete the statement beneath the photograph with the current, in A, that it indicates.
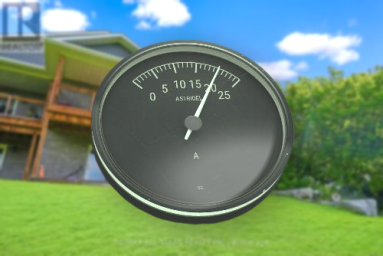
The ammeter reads 20 A
